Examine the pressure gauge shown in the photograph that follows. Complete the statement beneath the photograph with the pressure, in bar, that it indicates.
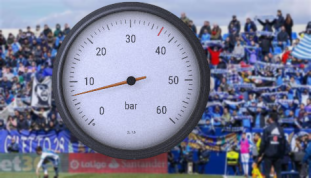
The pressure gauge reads 7 bar
